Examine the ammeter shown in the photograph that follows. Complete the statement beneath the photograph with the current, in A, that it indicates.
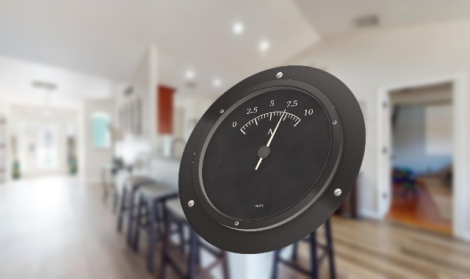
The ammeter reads 7.5 A
